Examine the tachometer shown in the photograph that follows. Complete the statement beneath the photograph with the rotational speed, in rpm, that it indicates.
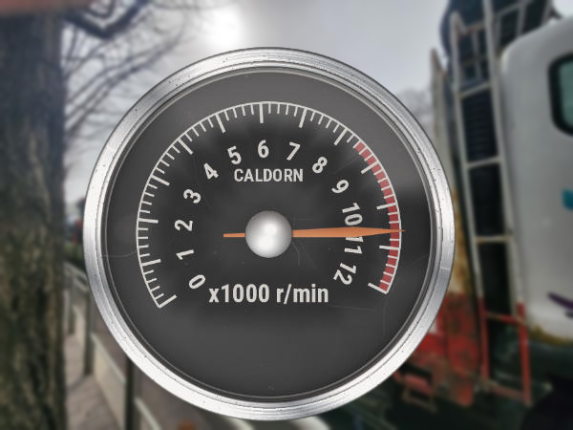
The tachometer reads 10600 rpm
